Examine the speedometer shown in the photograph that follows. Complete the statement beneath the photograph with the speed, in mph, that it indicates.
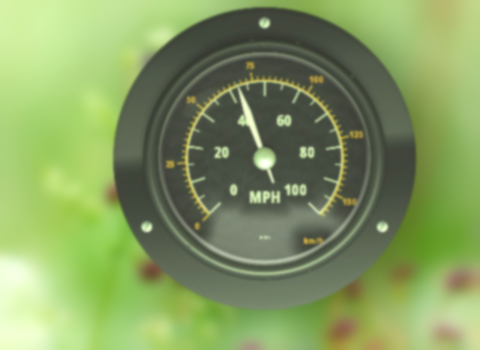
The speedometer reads 42.5 mph
